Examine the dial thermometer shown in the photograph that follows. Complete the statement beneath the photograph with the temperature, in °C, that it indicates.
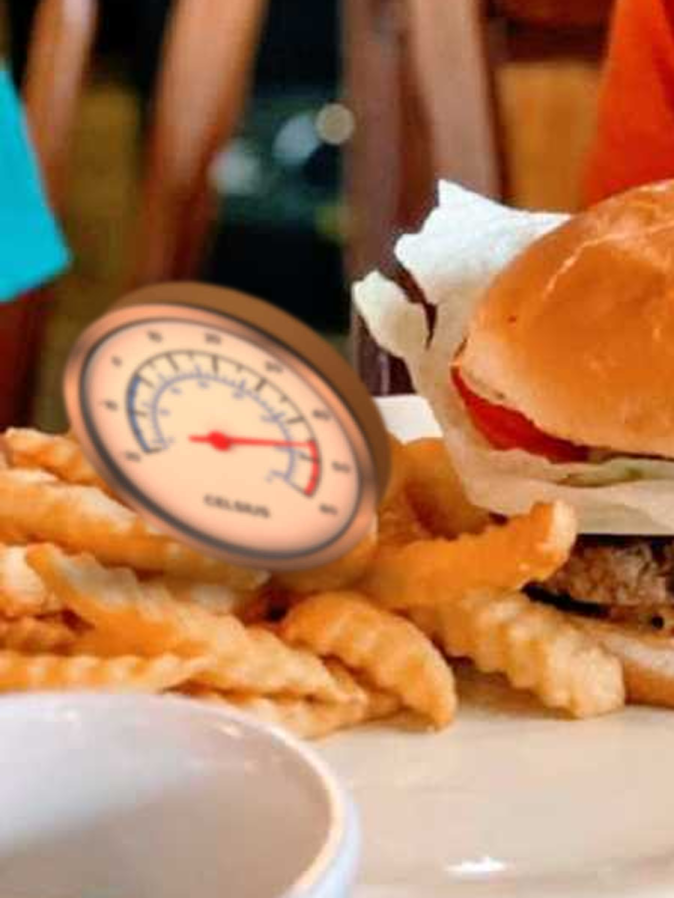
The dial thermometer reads 45 °C
